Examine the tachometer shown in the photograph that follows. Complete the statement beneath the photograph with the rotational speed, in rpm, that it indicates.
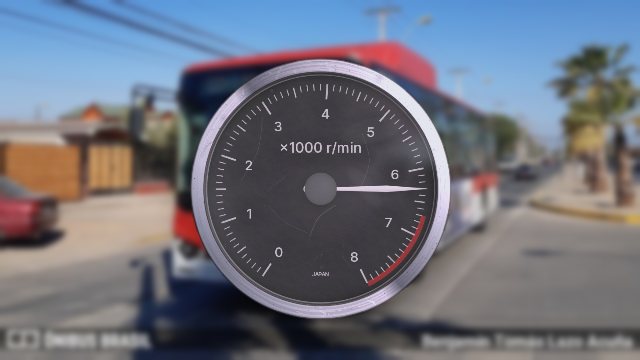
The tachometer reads 6300 rpm
